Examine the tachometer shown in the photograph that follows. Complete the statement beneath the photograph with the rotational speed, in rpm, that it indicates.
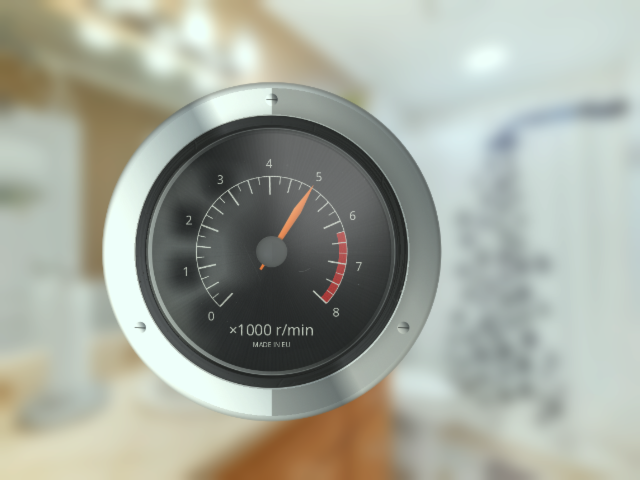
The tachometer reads 5000 rpm
